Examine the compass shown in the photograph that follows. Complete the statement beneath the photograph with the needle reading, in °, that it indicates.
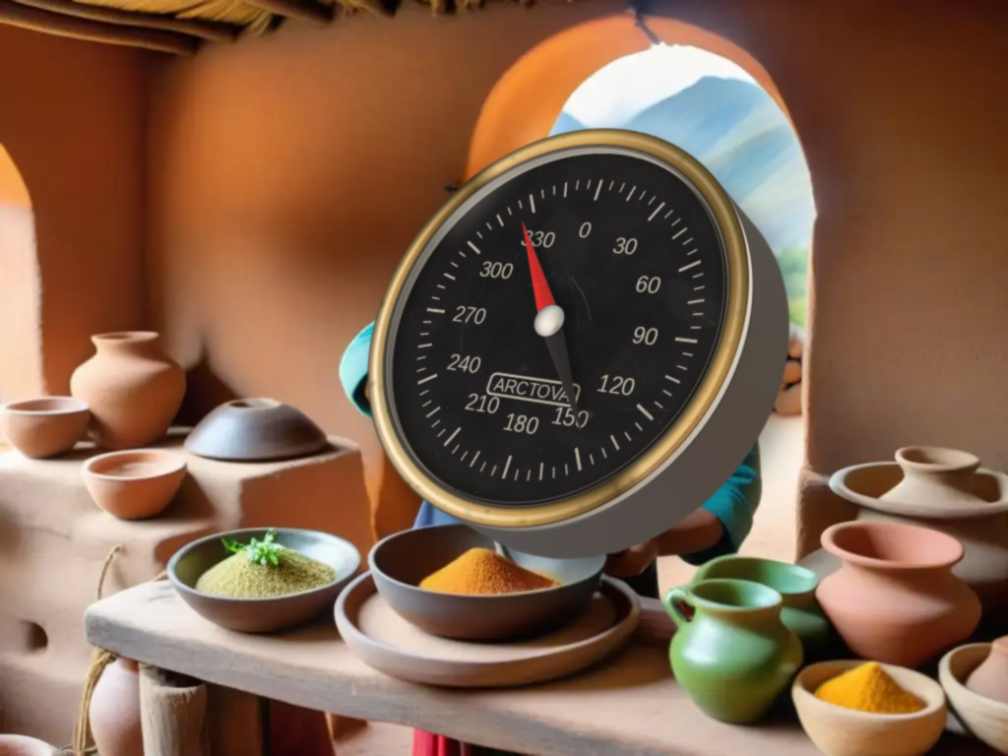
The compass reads 325 °
